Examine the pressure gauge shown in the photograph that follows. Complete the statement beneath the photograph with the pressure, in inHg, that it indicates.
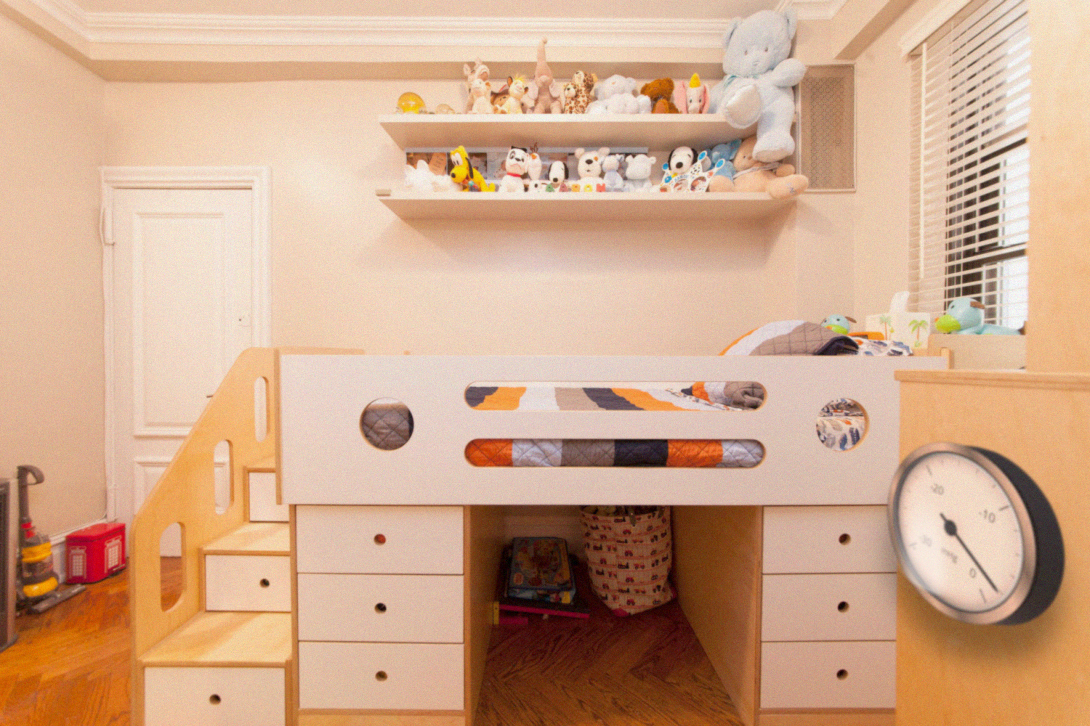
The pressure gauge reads -2 inHg
